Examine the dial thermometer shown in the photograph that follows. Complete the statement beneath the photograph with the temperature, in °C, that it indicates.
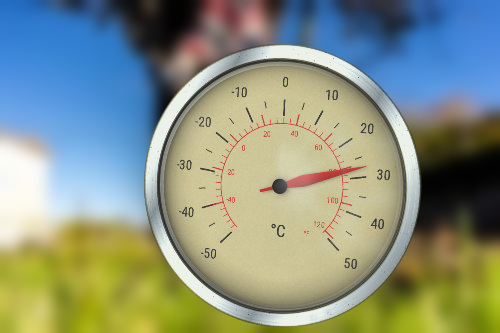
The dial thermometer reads 27.5 °C
